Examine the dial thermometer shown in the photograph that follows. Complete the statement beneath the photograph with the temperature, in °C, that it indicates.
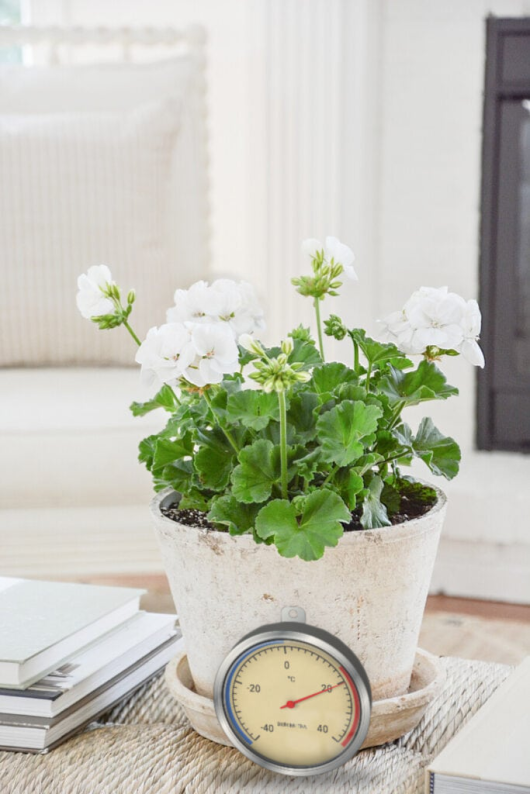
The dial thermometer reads 20 °C
